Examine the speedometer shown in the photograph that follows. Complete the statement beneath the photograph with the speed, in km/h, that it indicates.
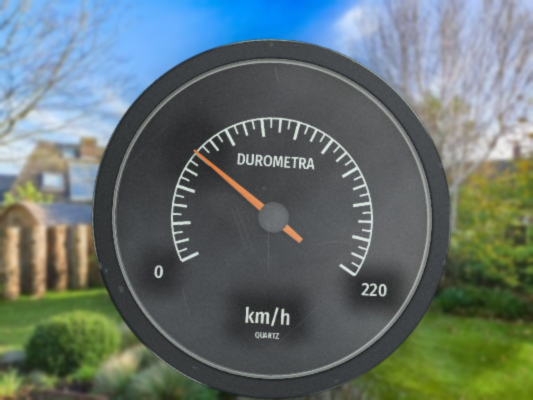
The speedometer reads 60 km/h
